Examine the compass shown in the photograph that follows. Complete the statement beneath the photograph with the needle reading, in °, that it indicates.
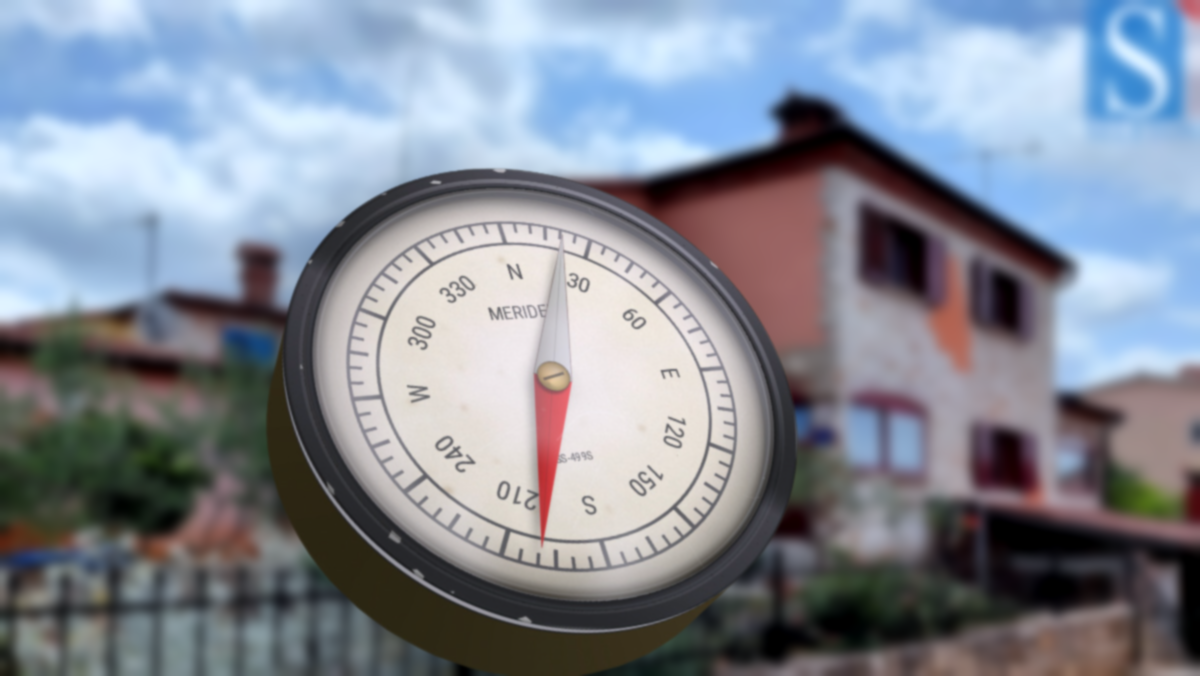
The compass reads 200 °
